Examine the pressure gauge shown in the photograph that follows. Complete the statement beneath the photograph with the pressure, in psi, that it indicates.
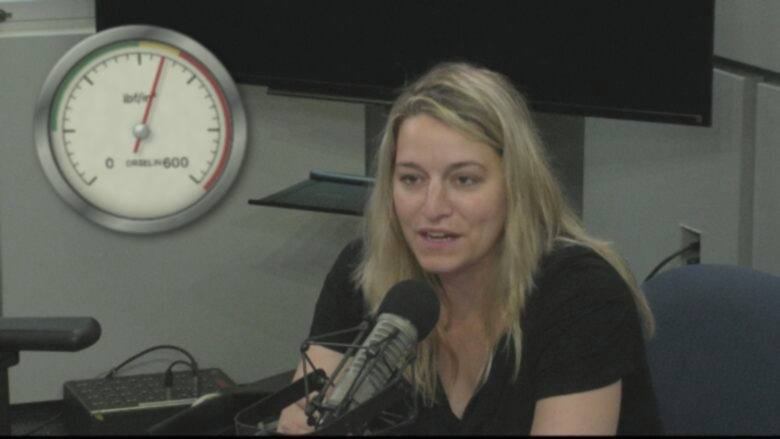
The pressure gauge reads 340 psi
